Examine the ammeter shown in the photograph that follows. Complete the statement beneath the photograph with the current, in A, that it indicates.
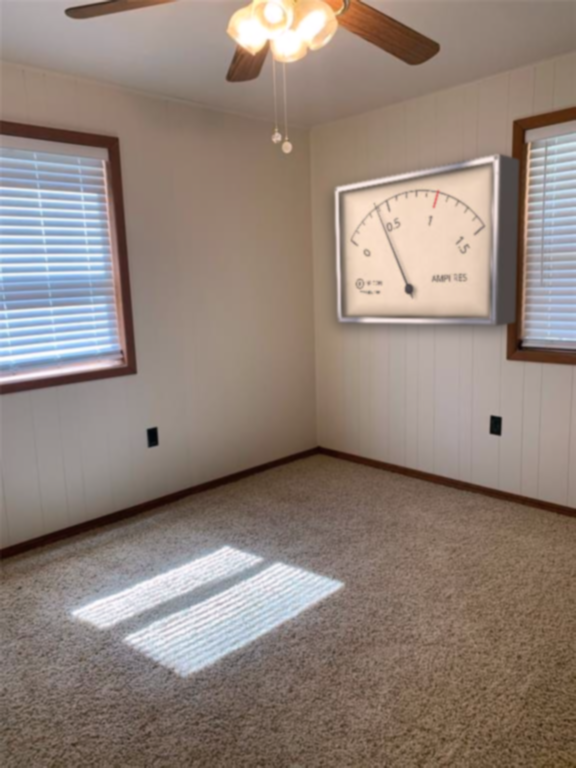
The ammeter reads 0.4 A
